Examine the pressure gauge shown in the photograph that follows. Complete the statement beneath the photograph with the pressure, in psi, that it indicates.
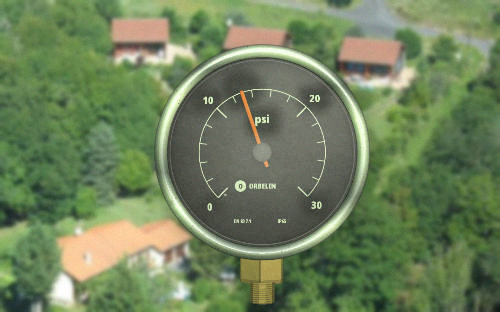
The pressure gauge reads 13 psi
